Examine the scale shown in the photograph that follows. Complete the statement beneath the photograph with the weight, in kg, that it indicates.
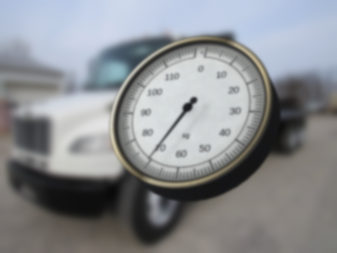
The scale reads 70 kg
